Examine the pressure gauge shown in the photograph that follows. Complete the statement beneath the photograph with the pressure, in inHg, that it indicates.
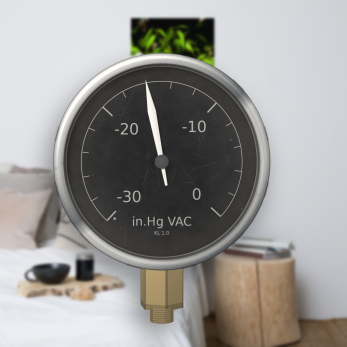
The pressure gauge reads -16 inHg
